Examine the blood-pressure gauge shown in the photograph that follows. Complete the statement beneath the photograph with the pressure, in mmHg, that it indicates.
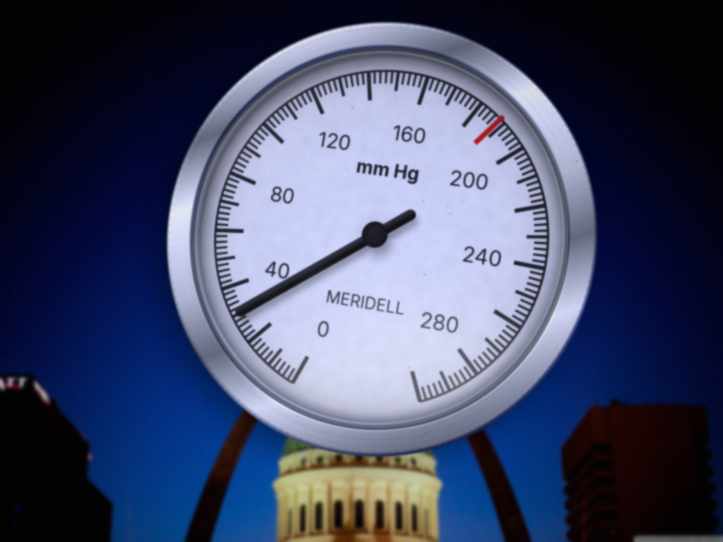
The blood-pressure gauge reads 30 mmHg
